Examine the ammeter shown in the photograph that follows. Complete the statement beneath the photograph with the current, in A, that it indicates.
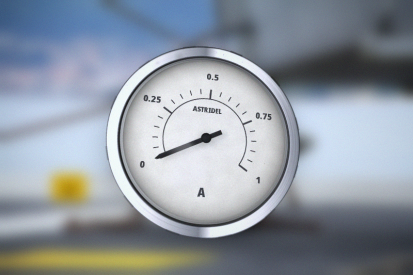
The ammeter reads 0 A
